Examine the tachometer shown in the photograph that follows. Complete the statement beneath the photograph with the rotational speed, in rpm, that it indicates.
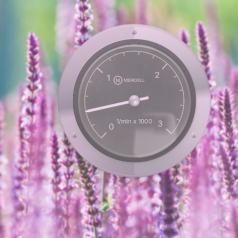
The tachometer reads 400 rpm
